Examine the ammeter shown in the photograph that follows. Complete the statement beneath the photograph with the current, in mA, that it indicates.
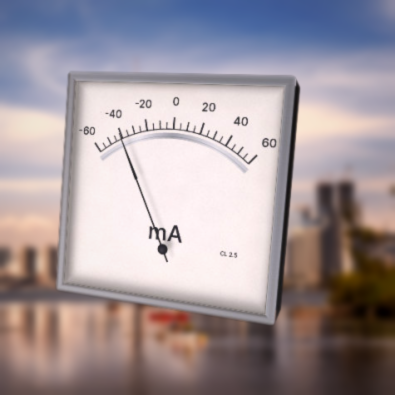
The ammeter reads -40 mA
